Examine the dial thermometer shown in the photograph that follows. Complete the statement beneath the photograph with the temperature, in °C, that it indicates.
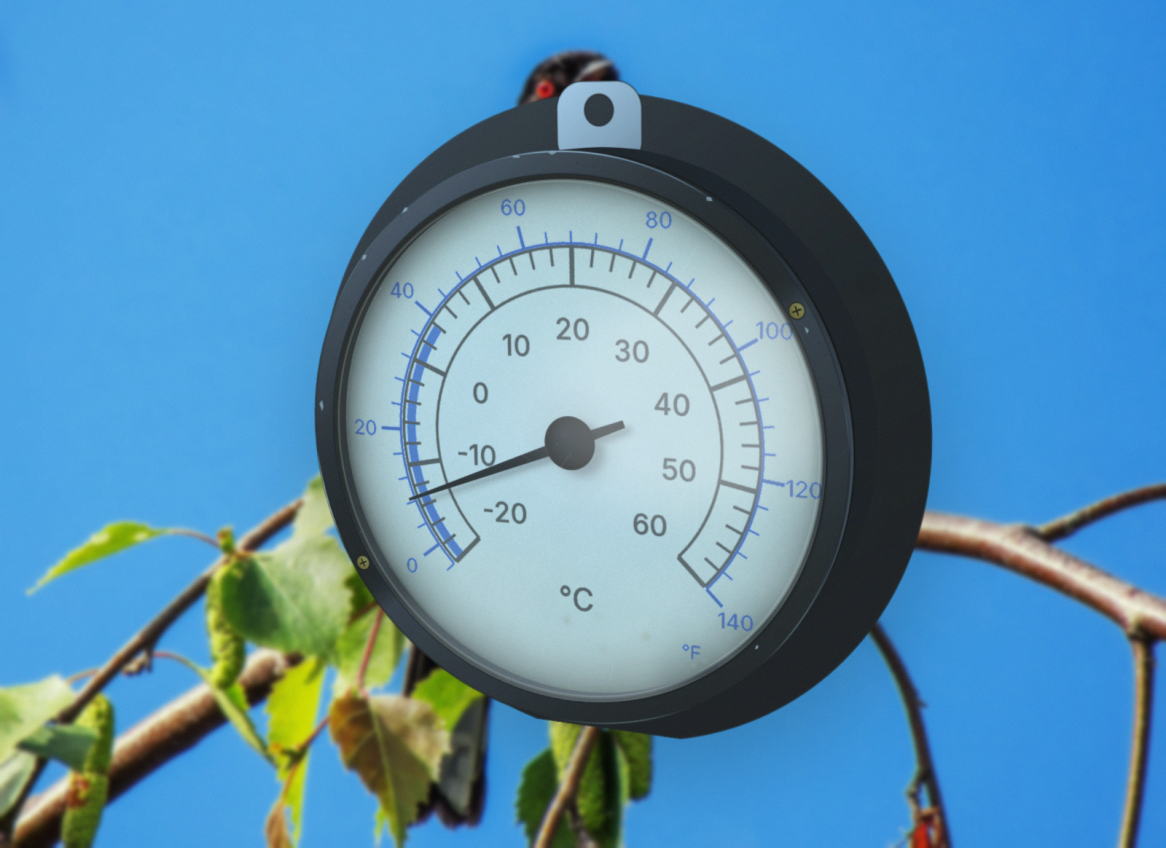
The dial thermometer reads -13 °C
